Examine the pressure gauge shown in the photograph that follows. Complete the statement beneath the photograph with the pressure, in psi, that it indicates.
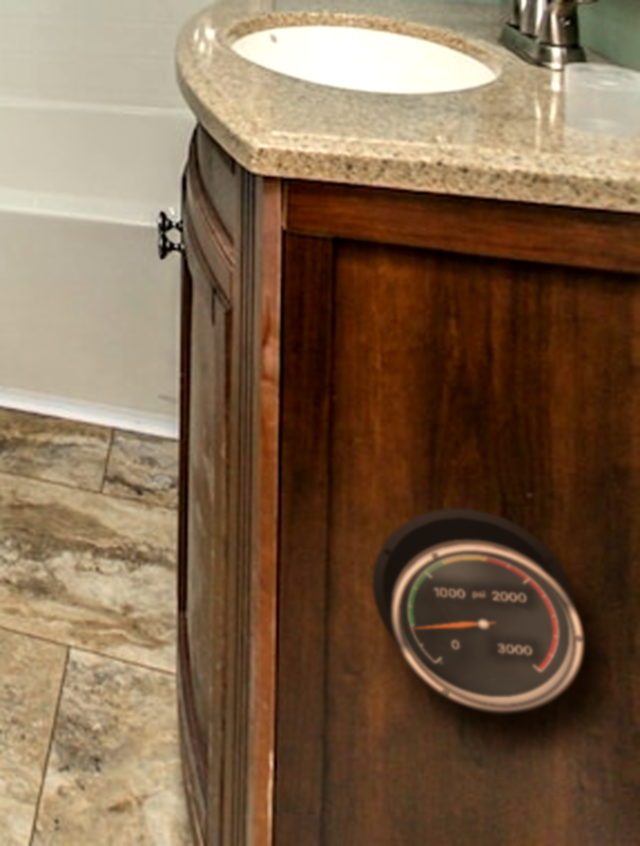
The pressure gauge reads 400 psi
